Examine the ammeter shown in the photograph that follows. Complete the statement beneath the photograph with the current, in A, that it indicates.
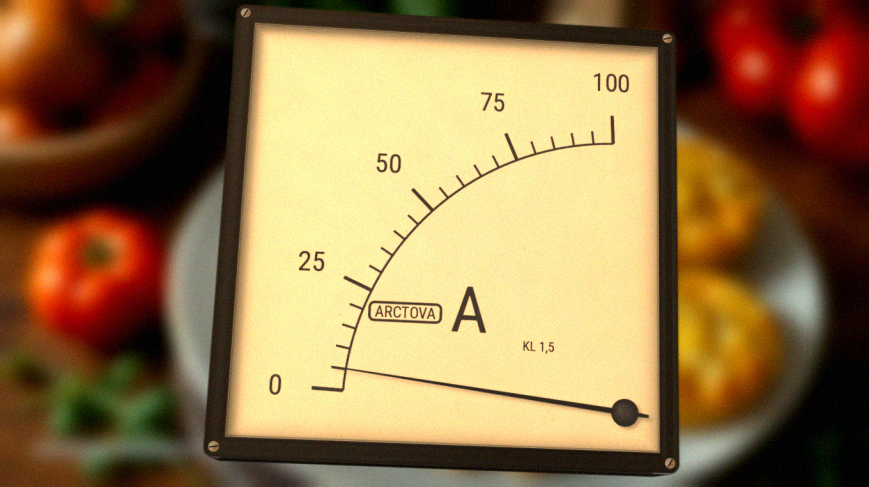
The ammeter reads 5 A
